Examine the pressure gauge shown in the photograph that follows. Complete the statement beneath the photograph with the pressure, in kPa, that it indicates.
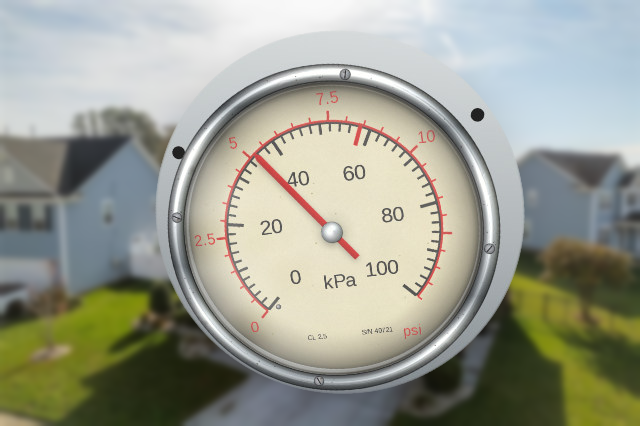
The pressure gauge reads 36 kPa
